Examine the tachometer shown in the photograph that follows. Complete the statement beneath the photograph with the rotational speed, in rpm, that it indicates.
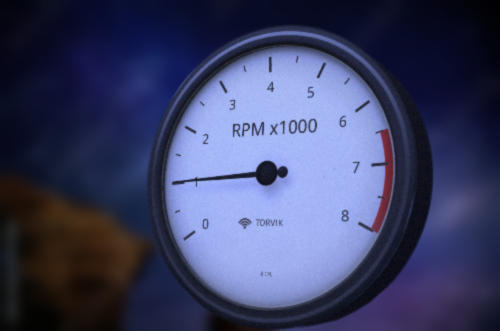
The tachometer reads 1000 rpm
